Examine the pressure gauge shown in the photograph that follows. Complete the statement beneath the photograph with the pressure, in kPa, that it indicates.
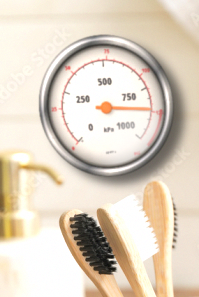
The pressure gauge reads 850 kPa
